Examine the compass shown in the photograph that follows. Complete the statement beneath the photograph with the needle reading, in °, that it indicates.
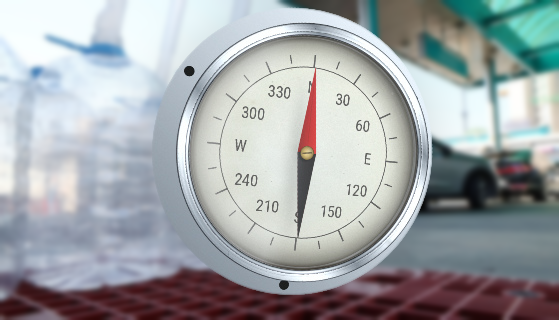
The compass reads 0 °
